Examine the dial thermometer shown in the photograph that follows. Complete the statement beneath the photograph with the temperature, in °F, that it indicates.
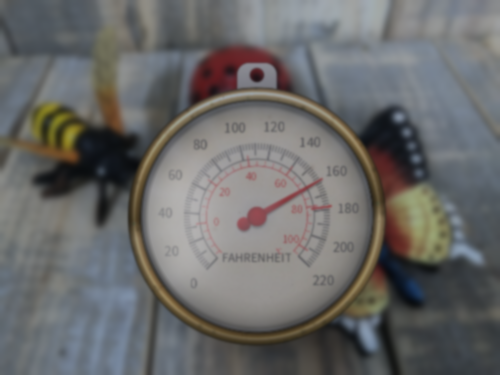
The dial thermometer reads 160 °F
